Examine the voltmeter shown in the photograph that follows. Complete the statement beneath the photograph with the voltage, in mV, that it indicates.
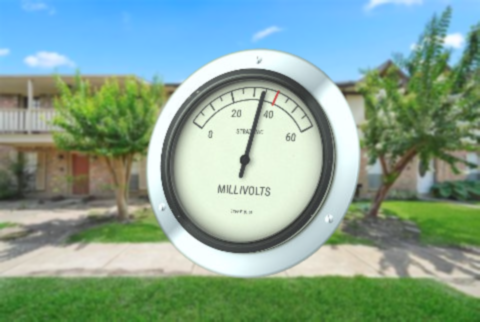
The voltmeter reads 35 mV
